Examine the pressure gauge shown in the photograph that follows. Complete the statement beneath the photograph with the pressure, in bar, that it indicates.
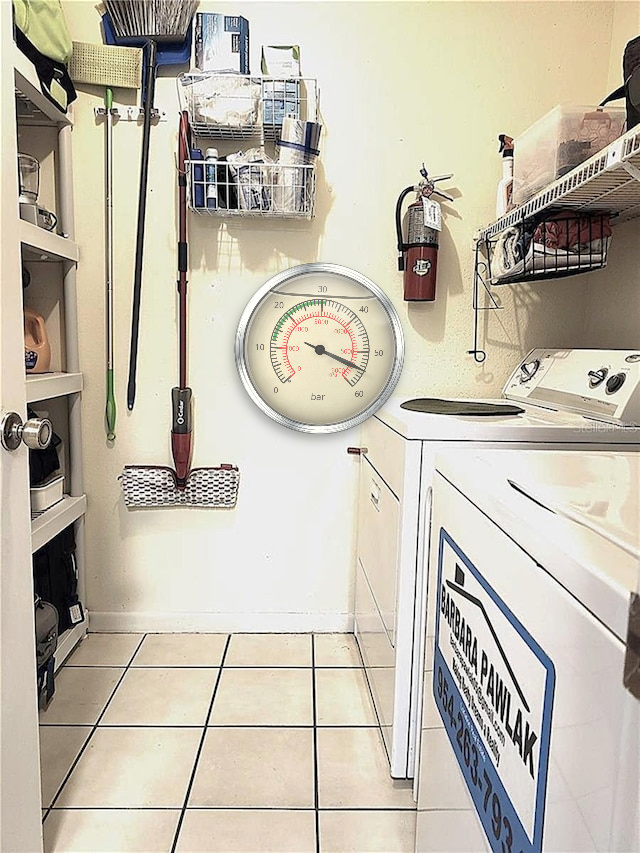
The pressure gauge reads 55 bar
